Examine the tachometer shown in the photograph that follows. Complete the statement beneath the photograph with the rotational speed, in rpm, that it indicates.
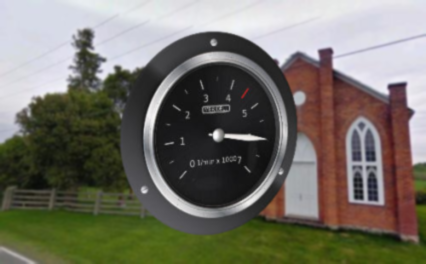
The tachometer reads 6000 rpm
